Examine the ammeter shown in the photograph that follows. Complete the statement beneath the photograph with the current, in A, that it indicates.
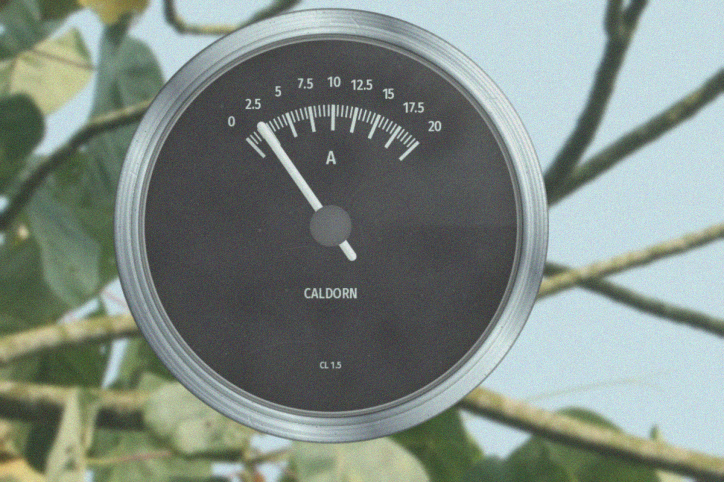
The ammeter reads 2 A
